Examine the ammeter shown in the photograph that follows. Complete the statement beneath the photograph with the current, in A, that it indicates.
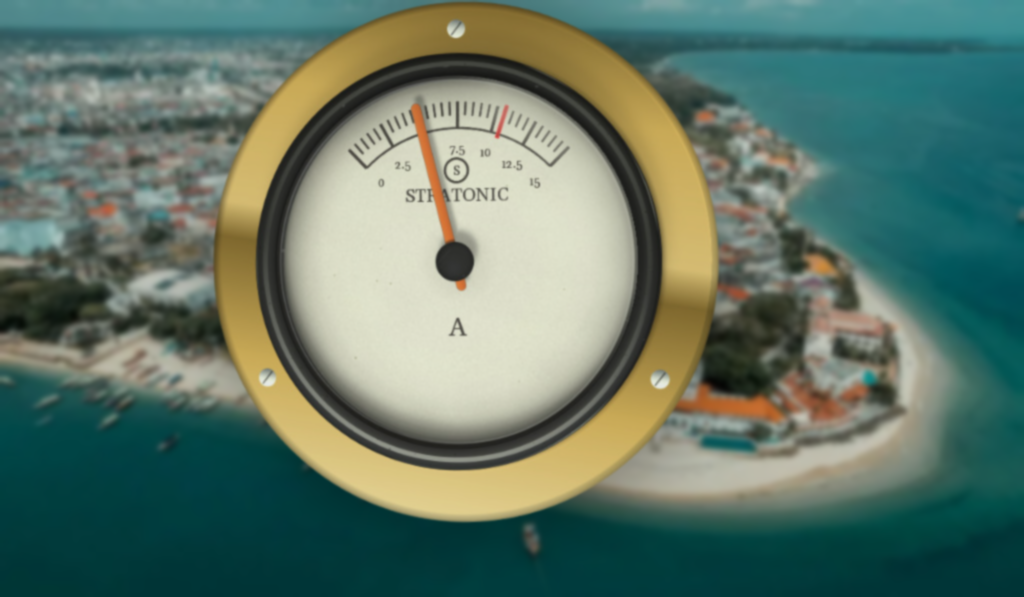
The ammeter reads 5 A
